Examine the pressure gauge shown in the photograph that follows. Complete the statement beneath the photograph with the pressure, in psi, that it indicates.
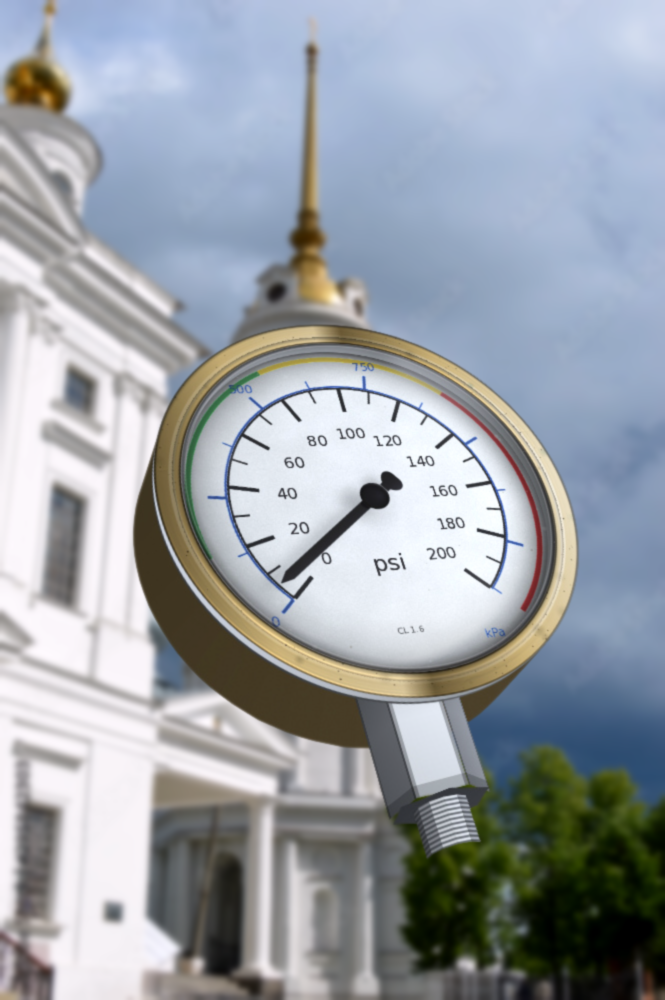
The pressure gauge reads 5 psi
